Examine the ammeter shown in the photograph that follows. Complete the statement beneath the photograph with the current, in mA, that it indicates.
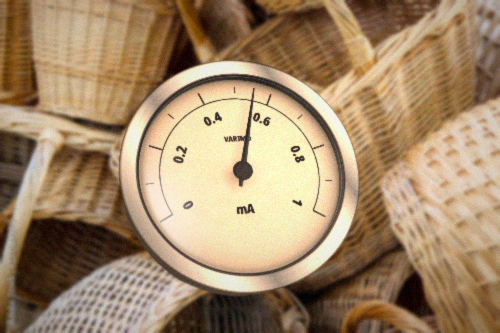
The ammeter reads 0.55 mA
